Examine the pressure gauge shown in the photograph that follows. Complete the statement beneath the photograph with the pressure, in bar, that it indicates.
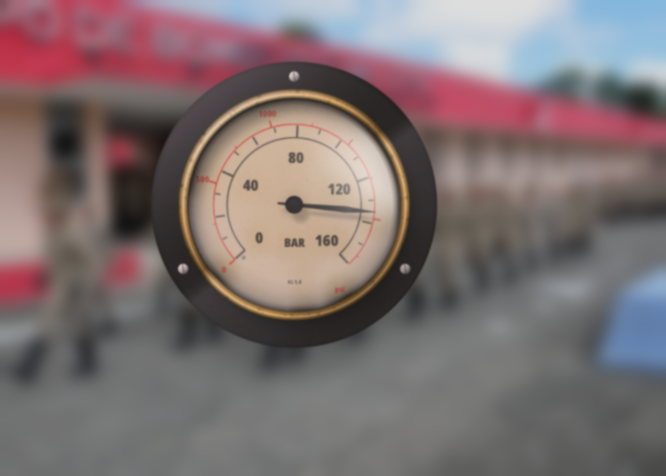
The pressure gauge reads 135 bar
